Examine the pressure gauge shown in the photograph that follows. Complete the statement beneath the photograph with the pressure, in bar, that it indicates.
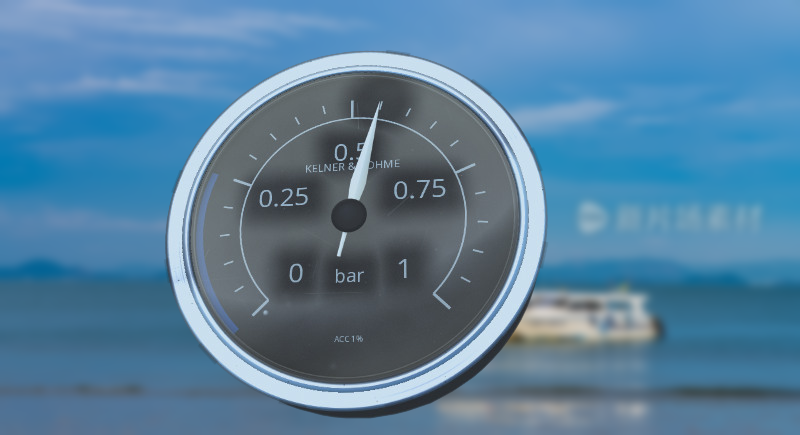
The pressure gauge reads 0.55 bar
